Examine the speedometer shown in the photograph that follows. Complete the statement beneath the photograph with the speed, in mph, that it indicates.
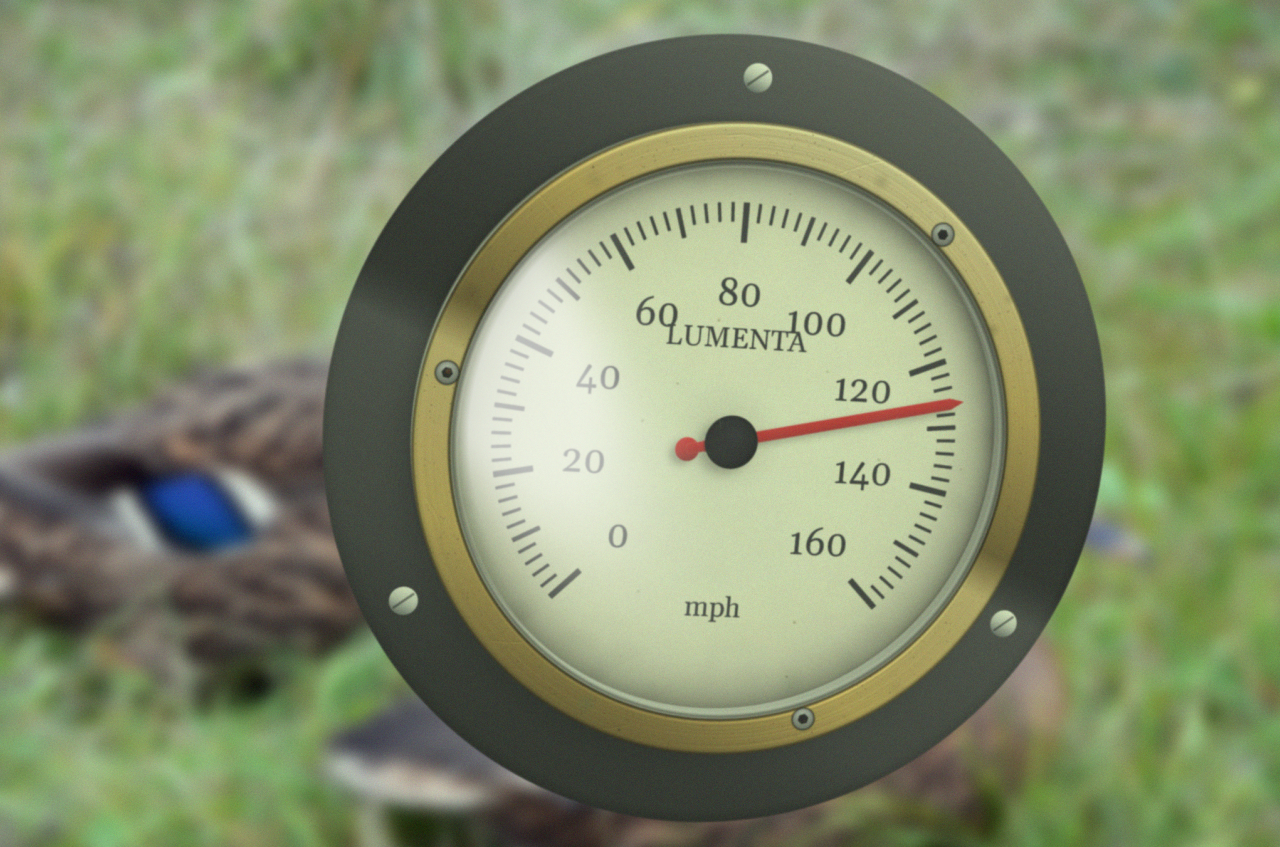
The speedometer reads 126 mph
